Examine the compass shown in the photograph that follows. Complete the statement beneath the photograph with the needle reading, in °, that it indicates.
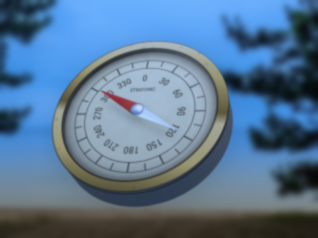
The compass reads 300 °
